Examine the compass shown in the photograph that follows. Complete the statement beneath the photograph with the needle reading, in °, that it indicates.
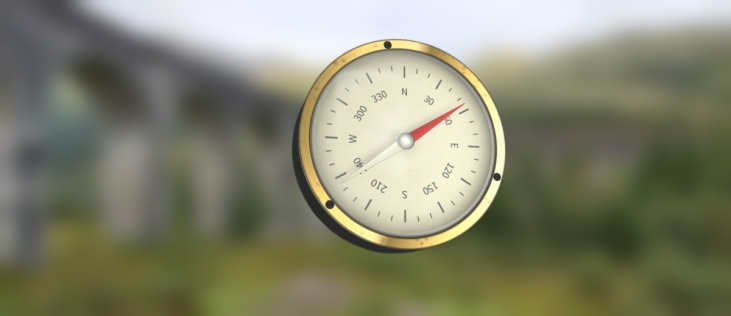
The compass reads 55 °
